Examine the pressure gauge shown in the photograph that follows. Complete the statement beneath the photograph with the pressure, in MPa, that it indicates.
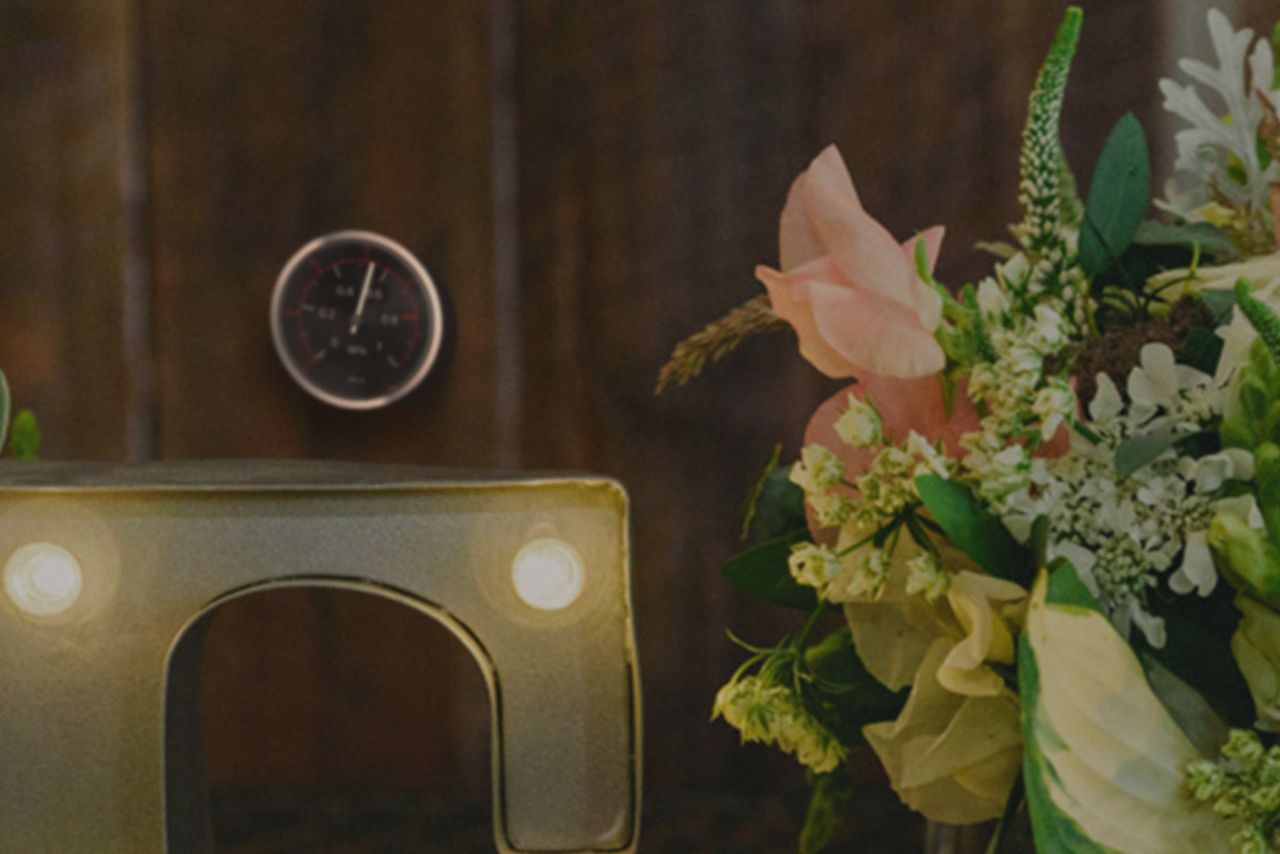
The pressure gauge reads 0.55 MPa
